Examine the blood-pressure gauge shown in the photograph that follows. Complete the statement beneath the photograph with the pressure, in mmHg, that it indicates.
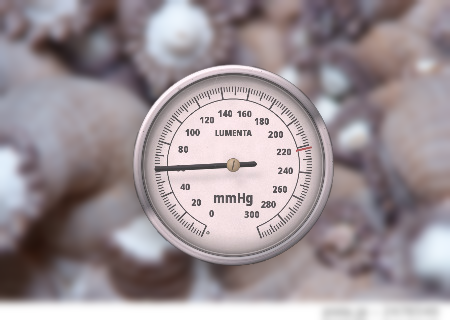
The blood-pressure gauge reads 60 mmHg
